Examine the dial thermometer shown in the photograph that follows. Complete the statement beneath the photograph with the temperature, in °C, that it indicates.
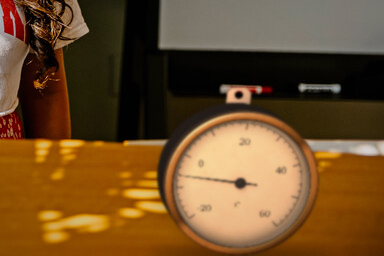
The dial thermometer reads -6 °C
